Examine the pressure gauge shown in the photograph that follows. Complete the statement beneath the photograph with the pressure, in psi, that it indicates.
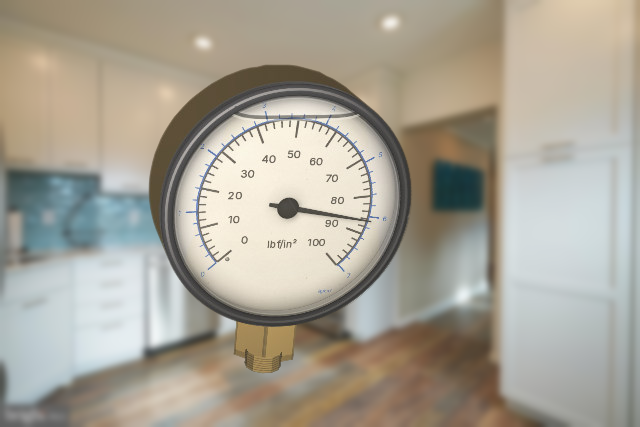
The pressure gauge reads 86 psi
